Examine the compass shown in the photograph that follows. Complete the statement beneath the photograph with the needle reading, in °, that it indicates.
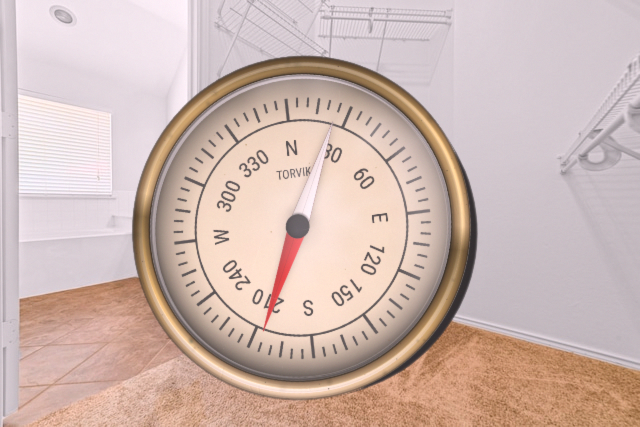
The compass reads 205 °
